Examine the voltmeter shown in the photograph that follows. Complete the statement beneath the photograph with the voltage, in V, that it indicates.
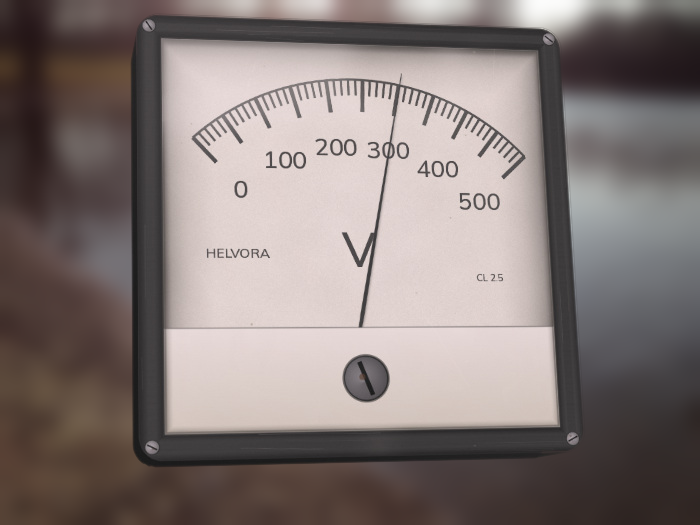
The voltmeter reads 300 V
